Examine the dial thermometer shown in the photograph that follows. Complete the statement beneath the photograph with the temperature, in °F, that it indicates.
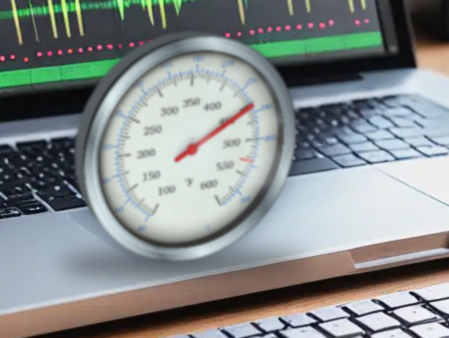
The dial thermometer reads 450 °F
